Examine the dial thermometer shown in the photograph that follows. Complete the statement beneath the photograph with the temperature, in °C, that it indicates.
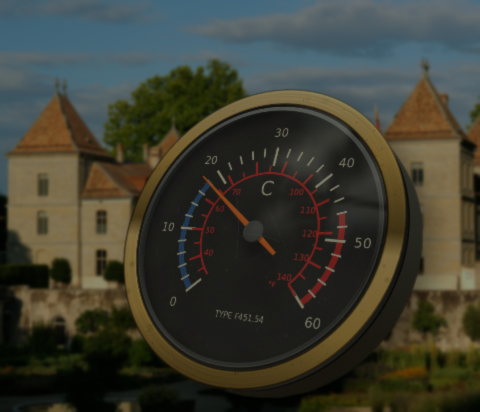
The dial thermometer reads 18 °C
